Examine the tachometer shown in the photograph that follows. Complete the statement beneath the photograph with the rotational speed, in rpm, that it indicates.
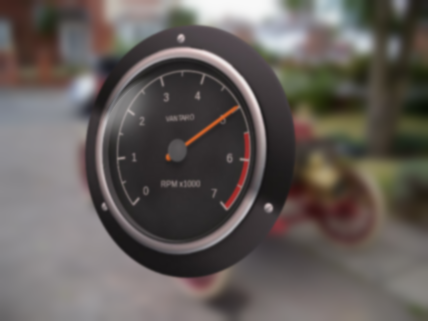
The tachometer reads 5000 rpm
